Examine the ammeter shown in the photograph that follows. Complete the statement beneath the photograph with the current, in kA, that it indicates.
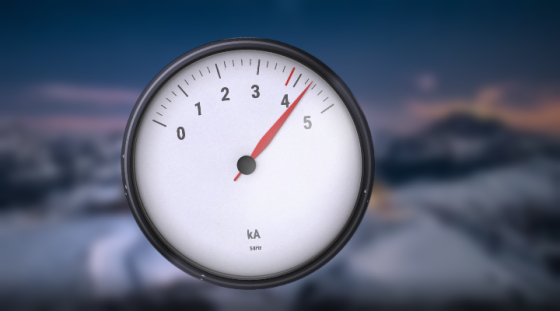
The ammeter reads 4.3 kA
